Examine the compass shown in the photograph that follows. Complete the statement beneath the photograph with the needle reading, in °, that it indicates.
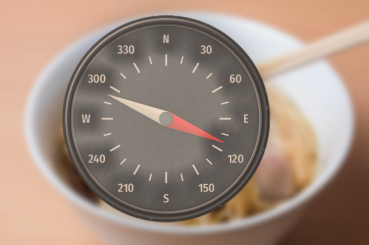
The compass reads 112.5 °
